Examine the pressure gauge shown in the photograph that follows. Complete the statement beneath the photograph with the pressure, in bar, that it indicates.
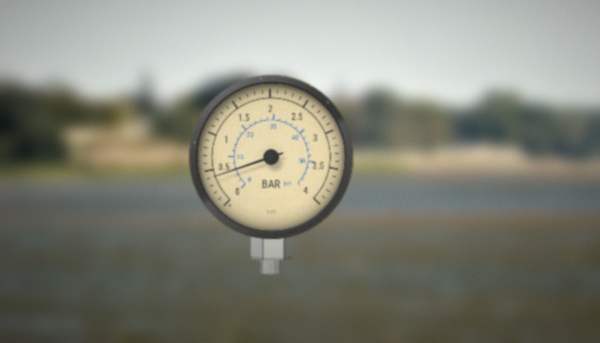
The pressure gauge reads 0.4 bar
